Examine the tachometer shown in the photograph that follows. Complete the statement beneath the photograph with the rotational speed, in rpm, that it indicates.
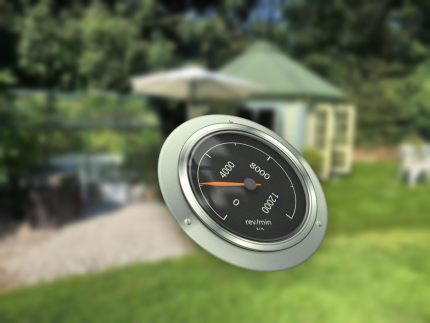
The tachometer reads 2000 rpm
